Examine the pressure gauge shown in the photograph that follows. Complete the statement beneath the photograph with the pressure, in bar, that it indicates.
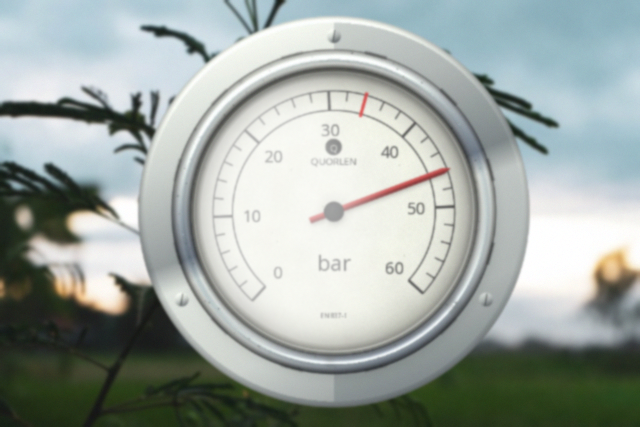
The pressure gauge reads 46 bar
